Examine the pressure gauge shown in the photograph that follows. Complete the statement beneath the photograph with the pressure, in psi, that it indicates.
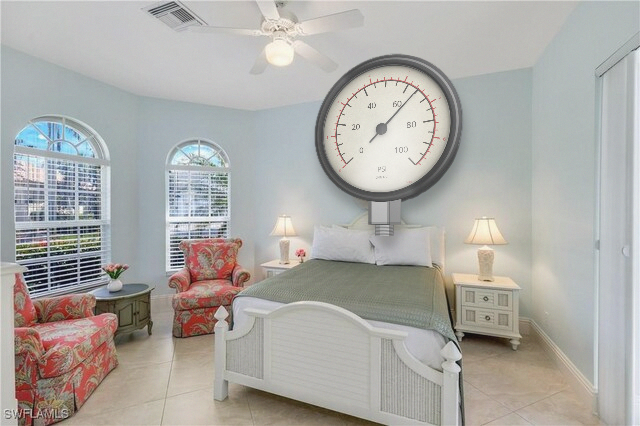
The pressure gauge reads 65 psi
